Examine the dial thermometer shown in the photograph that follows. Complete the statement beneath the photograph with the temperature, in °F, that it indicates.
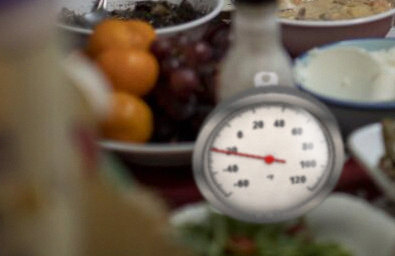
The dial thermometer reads -20 °F
